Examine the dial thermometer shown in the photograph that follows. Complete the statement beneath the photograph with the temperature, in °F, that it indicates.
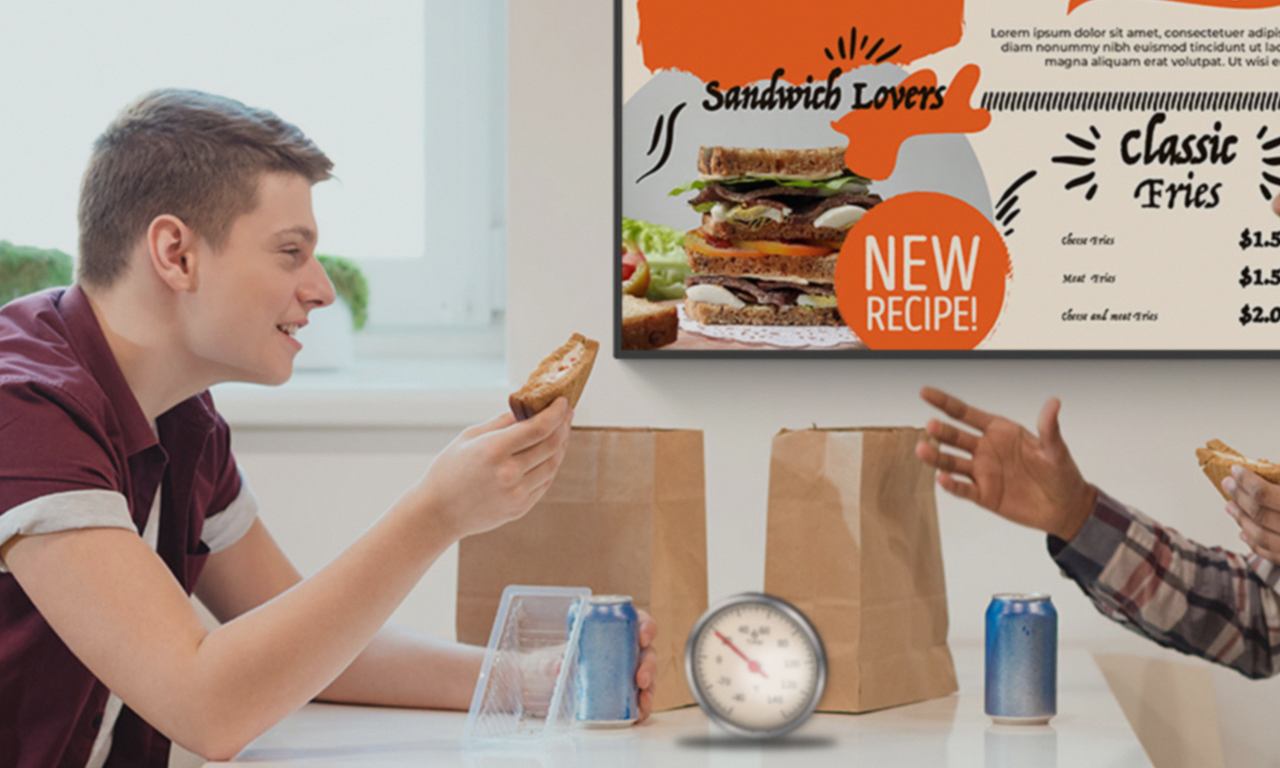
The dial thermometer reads 20 °F
